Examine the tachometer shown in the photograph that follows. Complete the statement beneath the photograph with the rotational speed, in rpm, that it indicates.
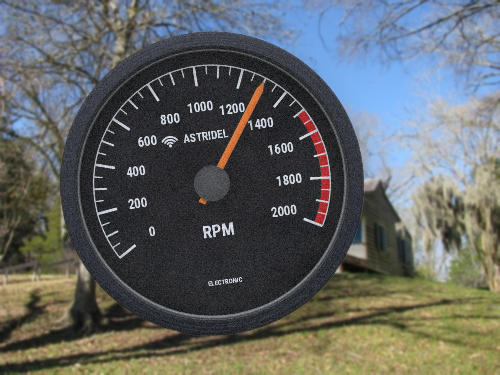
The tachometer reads 1300 rpm
